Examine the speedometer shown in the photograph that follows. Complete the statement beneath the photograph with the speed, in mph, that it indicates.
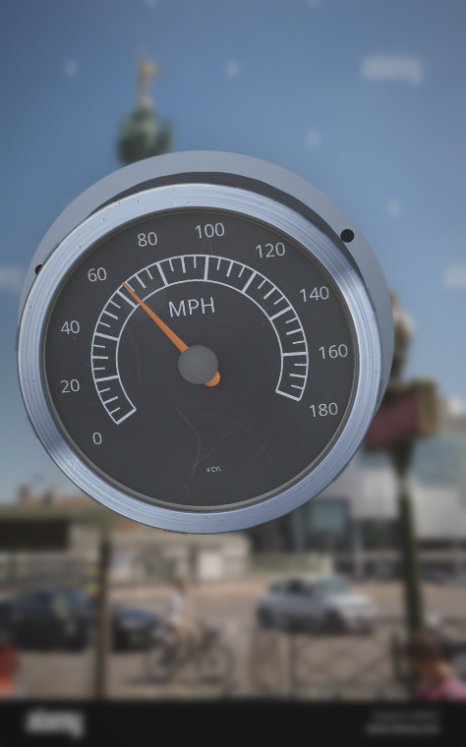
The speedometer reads 65 mph
